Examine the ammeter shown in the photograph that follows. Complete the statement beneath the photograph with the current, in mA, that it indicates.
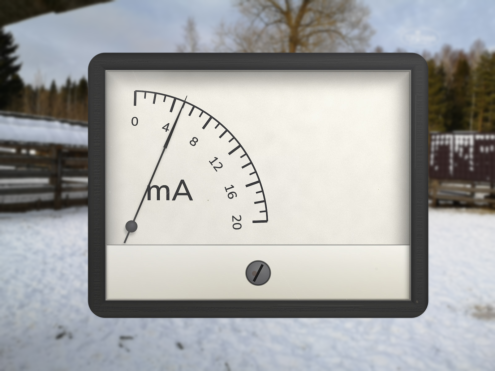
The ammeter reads 5 mA
